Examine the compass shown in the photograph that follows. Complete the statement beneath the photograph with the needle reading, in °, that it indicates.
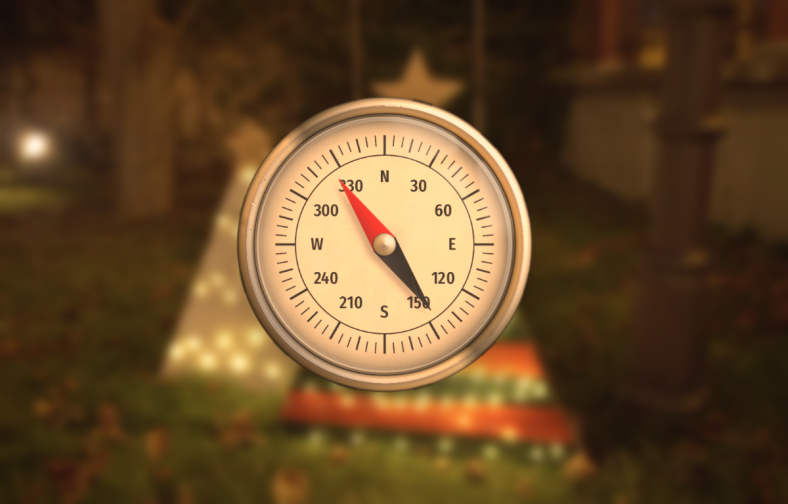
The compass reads 325 °
